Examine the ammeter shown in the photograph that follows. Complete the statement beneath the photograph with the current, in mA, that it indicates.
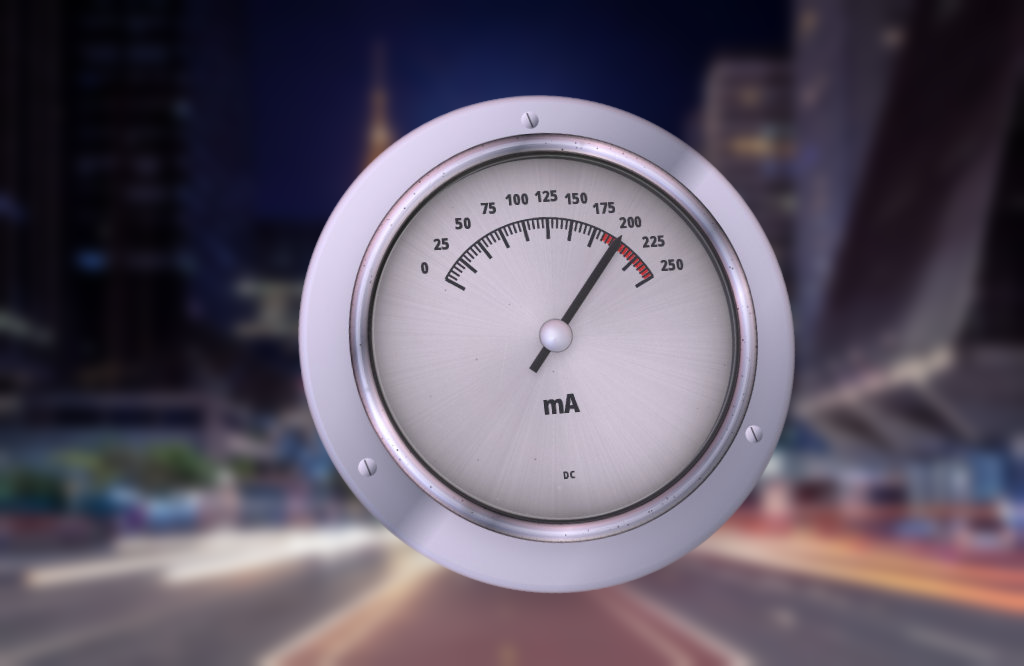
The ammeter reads 200 mA
